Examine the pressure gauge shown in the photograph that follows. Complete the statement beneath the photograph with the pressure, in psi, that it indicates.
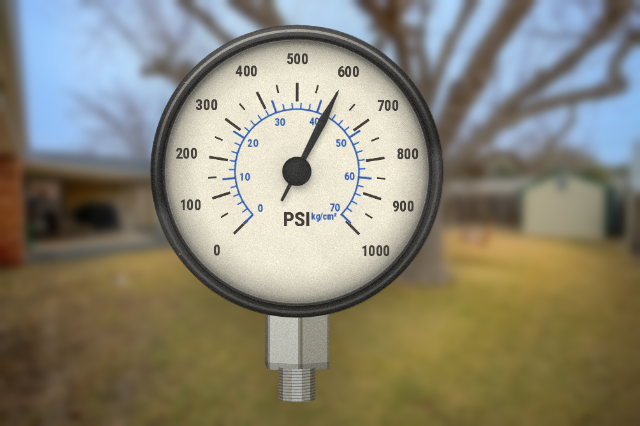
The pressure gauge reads 600 psi
